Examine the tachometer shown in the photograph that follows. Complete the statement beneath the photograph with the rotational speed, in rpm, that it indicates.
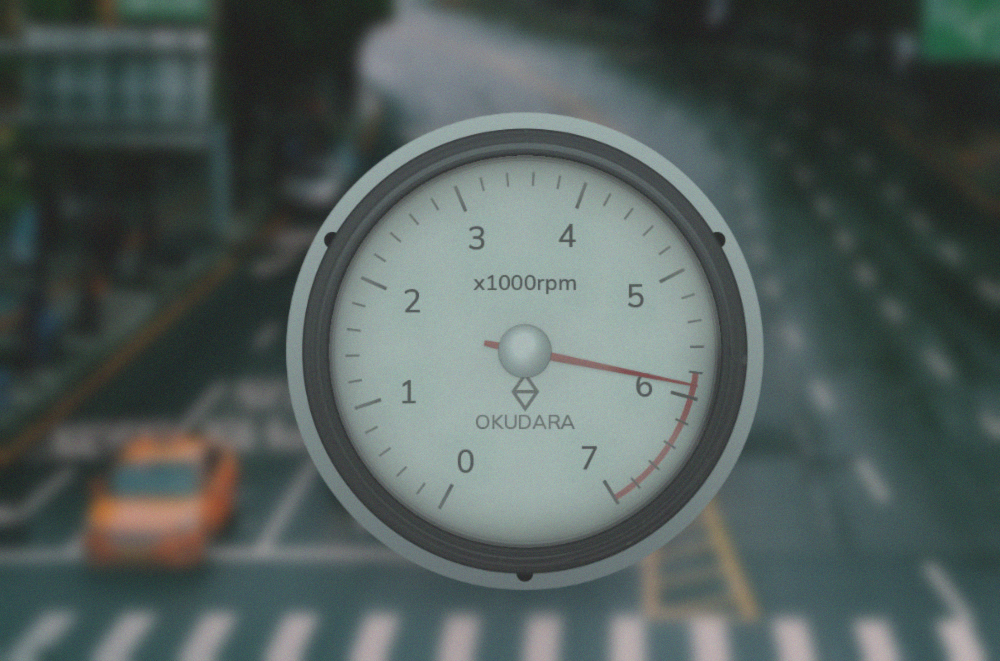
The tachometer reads 5900 rpm
